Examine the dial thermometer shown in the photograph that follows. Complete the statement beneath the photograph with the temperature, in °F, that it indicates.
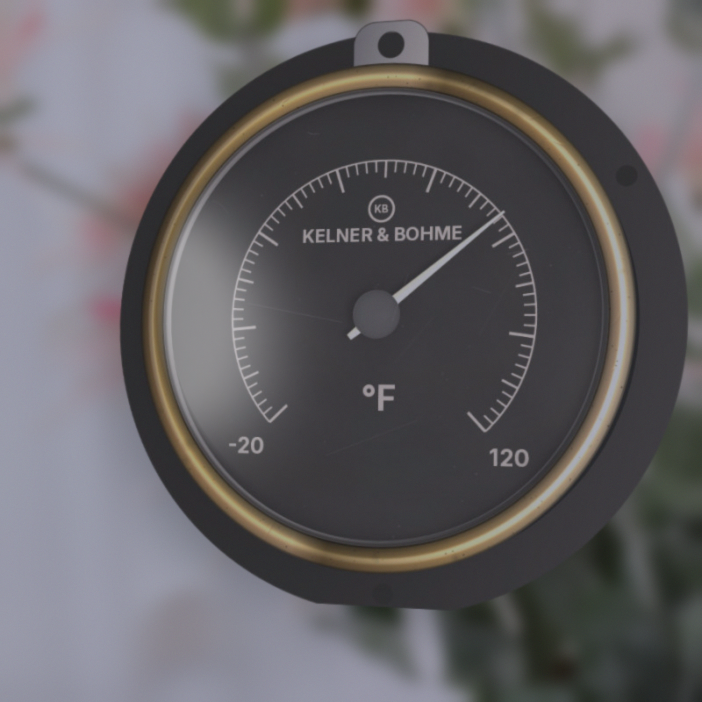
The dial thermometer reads 76 °F
